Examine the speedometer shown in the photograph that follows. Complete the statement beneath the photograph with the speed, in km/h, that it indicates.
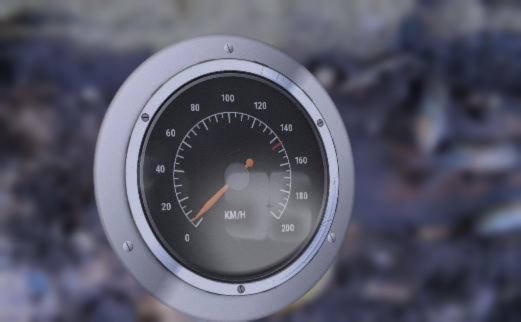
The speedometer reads 5 km/h
